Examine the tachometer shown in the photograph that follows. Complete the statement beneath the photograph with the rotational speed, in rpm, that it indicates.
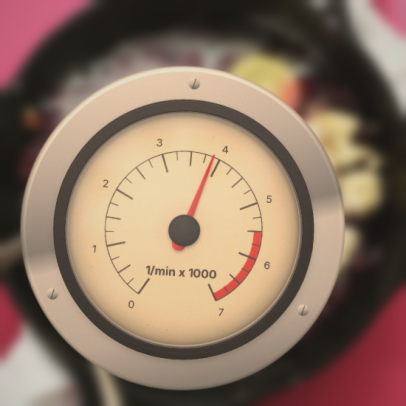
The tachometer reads 3875 rpm
